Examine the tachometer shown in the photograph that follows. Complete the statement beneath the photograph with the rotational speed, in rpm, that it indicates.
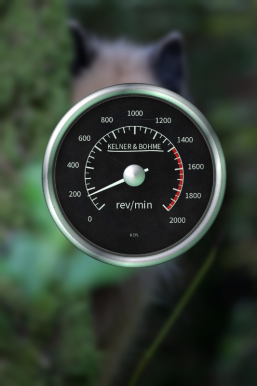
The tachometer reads 150 rpm
